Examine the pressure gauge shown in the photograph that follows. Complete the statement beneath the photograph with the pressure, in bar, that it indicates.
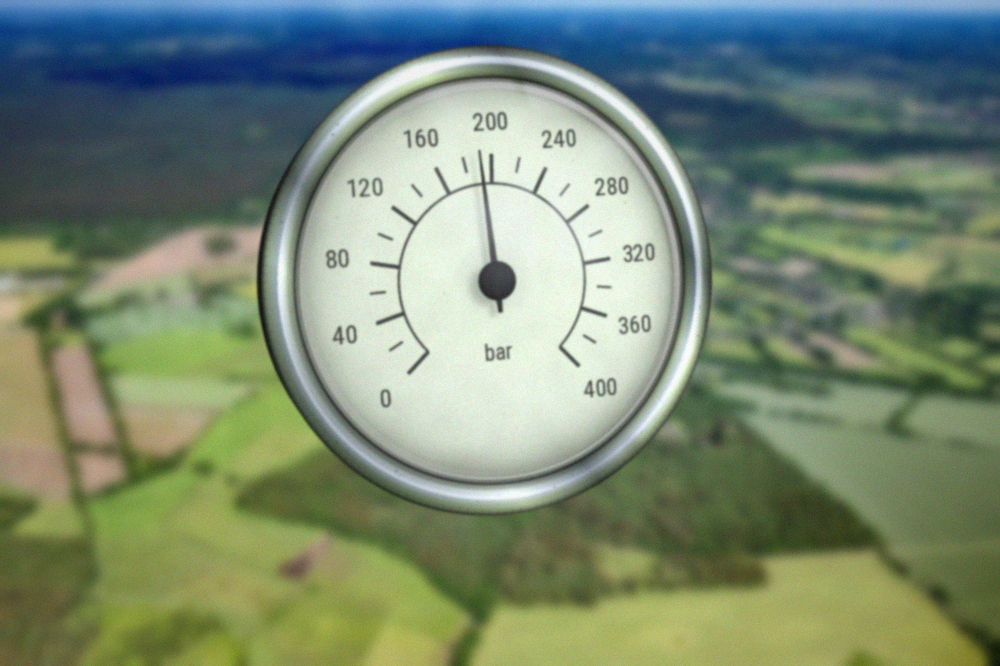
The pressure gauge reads 190 bar
